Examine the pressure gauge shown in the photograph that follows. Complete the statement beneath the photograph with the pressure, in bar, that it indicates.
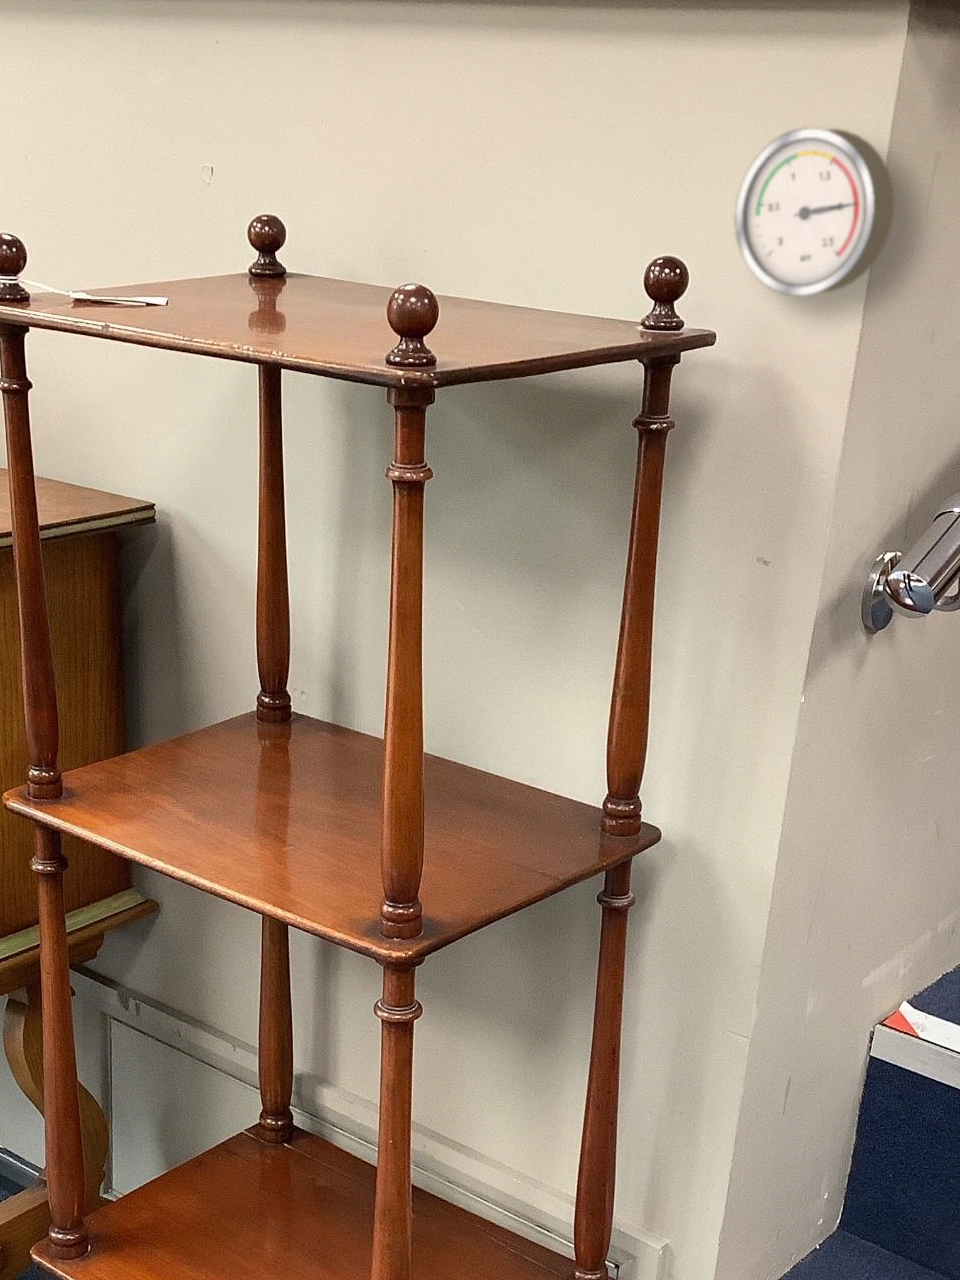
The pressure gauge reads 2 bar
